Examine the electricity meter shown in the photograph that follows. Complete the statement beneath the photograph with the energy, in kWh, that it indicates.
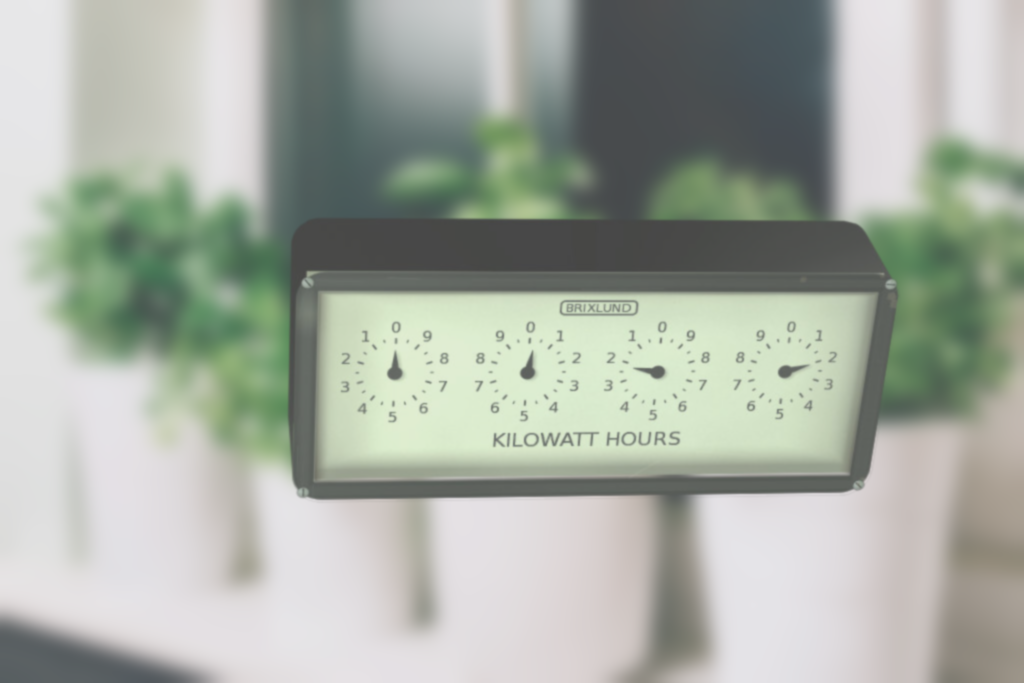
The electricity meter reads 22 kWh
